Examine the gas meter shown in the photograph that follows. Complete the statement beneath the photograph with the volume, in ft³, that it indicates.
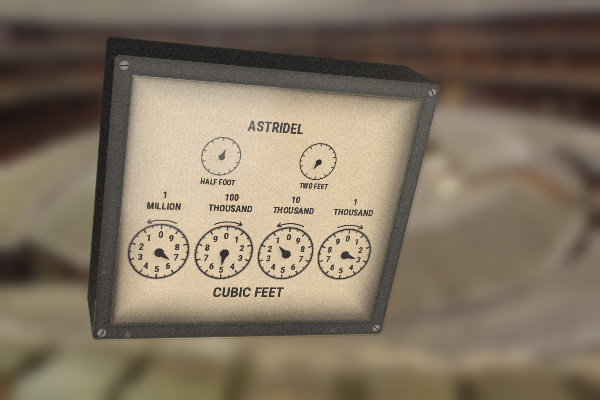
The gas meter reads 651300 ft³
